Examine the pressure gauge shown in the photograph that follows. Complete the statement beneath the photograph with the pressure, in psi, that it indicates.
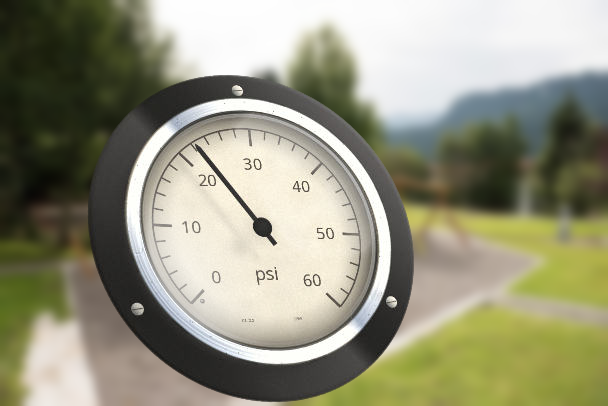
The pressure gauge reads 22 psi
